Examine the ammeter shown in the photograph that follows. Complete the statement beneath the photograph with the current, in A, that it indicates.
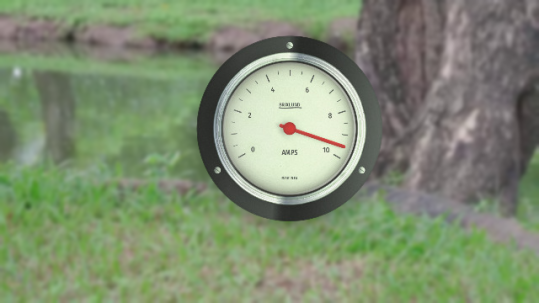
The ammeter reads 9.5 A
